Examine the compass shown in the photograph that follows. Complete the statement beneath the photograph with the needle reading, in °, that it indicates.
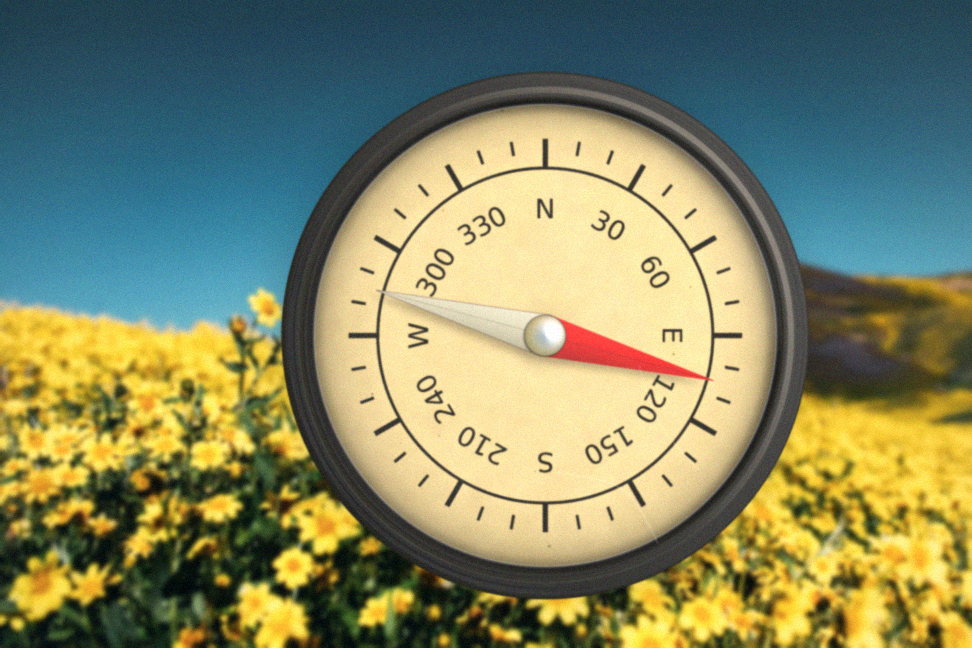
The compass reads 105 °
